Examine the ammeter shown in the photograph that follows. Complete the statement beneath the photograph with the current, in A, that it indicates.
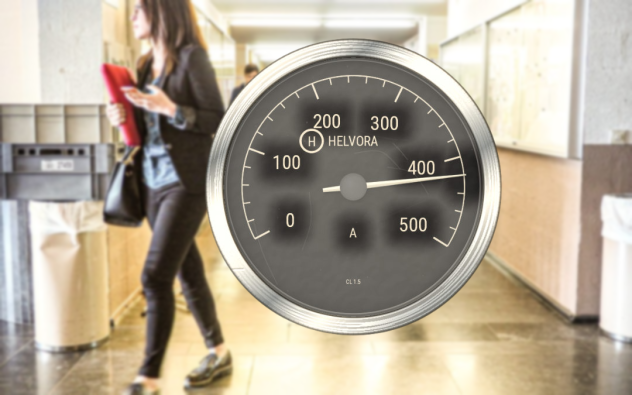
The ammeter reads 420 A
